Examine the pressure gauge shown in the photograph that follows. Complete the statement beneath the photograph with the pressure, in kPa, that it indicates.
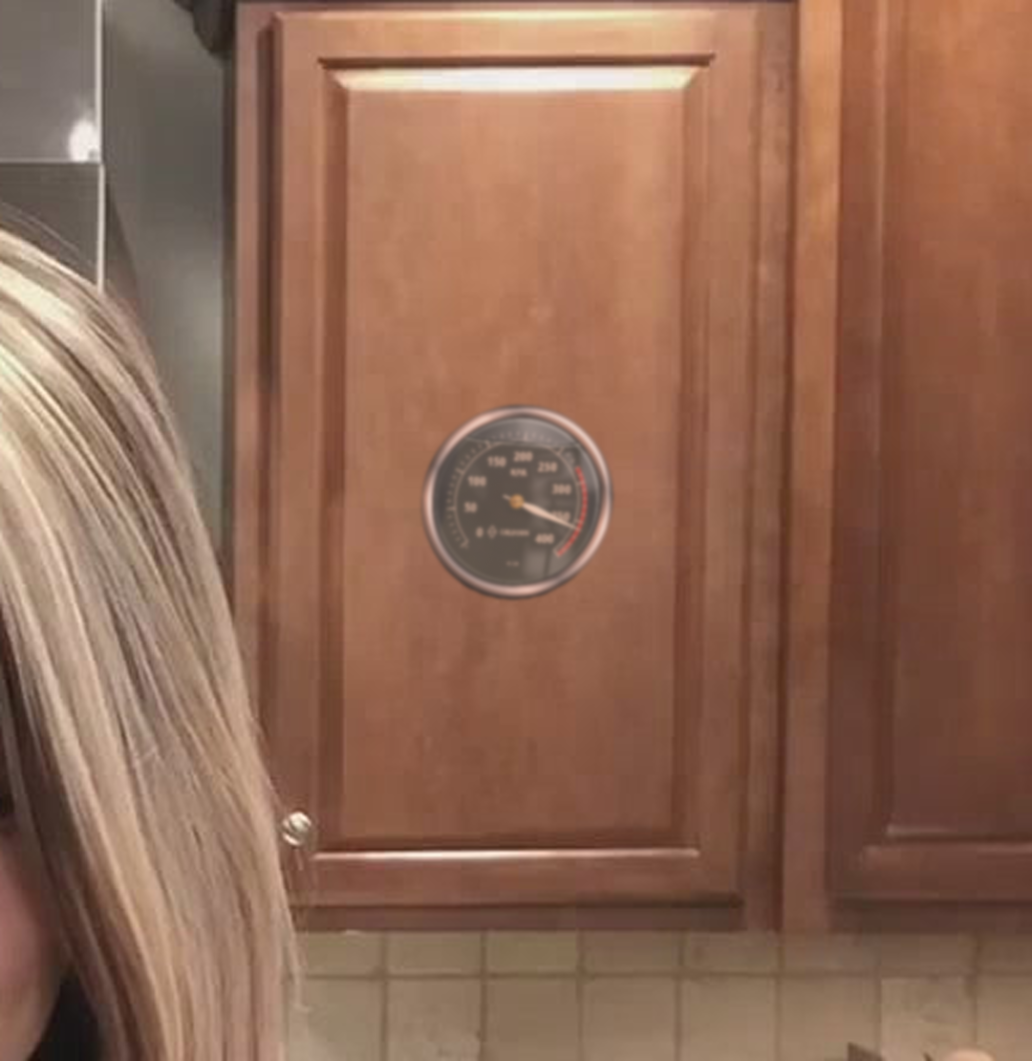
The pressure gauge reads 360 kPa
